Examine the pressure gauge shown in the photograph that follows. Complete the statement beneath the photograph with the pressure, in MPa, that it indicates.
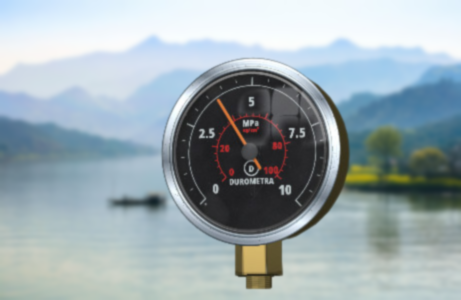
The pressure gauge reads 3.75 MPa
